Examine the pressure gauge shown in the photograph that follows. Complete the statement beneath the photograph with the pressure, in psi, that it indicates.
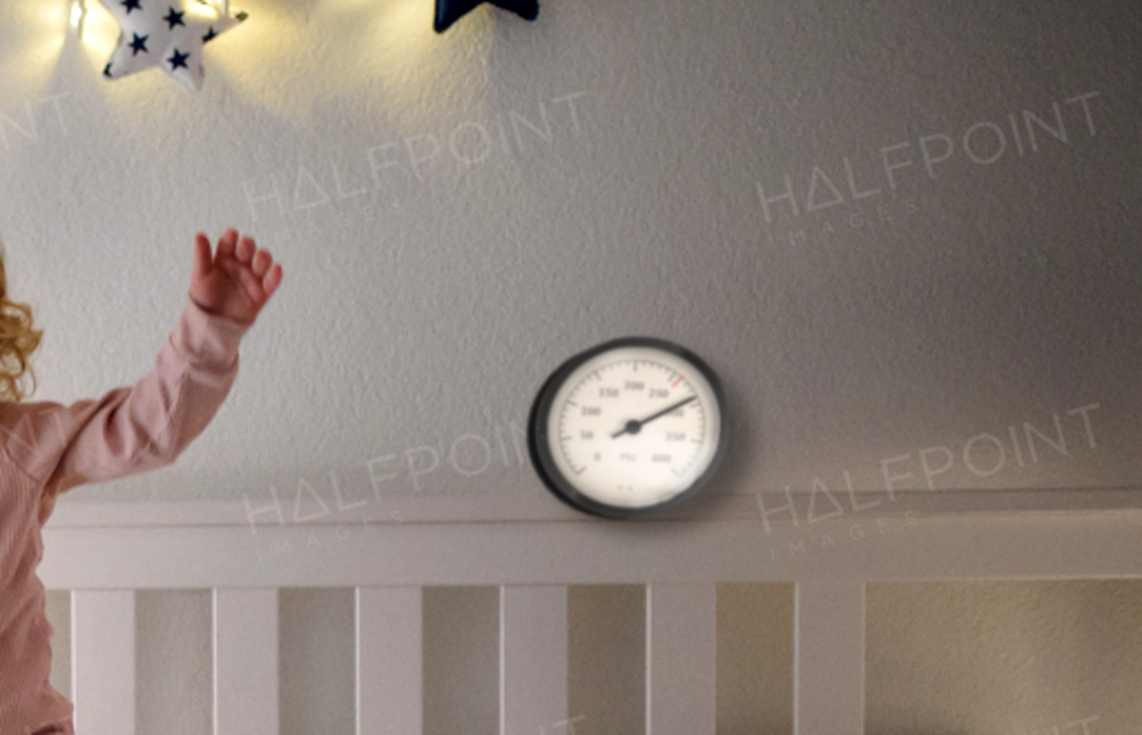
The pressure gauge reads 290 psi
